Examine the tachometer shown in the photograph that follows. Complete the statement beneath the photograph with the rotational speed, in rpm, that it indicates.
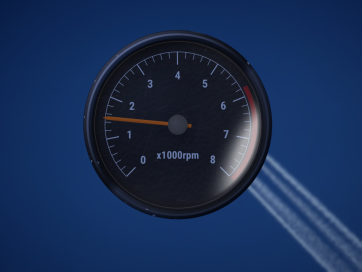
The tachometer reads 1500 rpm
